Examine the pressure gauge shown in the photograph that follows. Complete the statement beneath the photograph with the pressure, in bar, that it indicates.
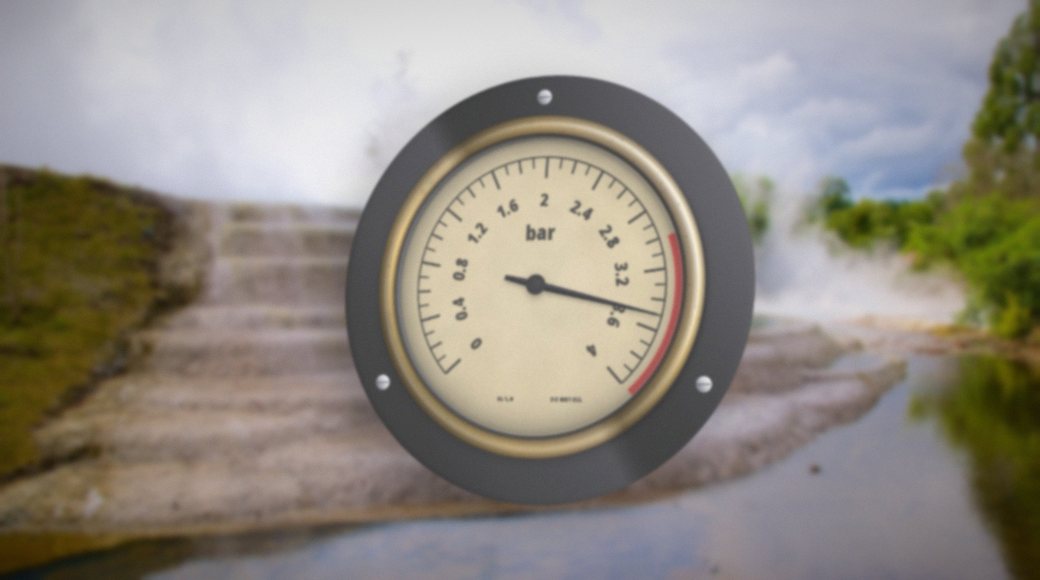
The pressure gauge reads 3.5 bar
